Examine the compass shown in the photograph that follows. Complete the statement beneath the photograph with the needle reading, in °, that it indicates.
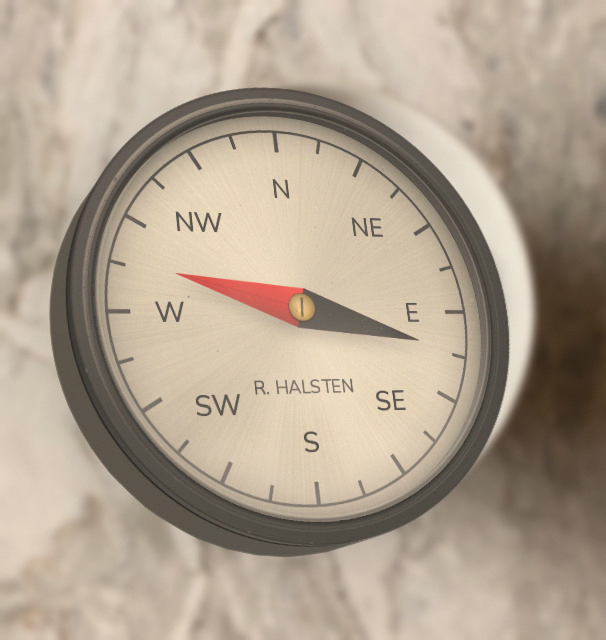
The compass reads 285 °
